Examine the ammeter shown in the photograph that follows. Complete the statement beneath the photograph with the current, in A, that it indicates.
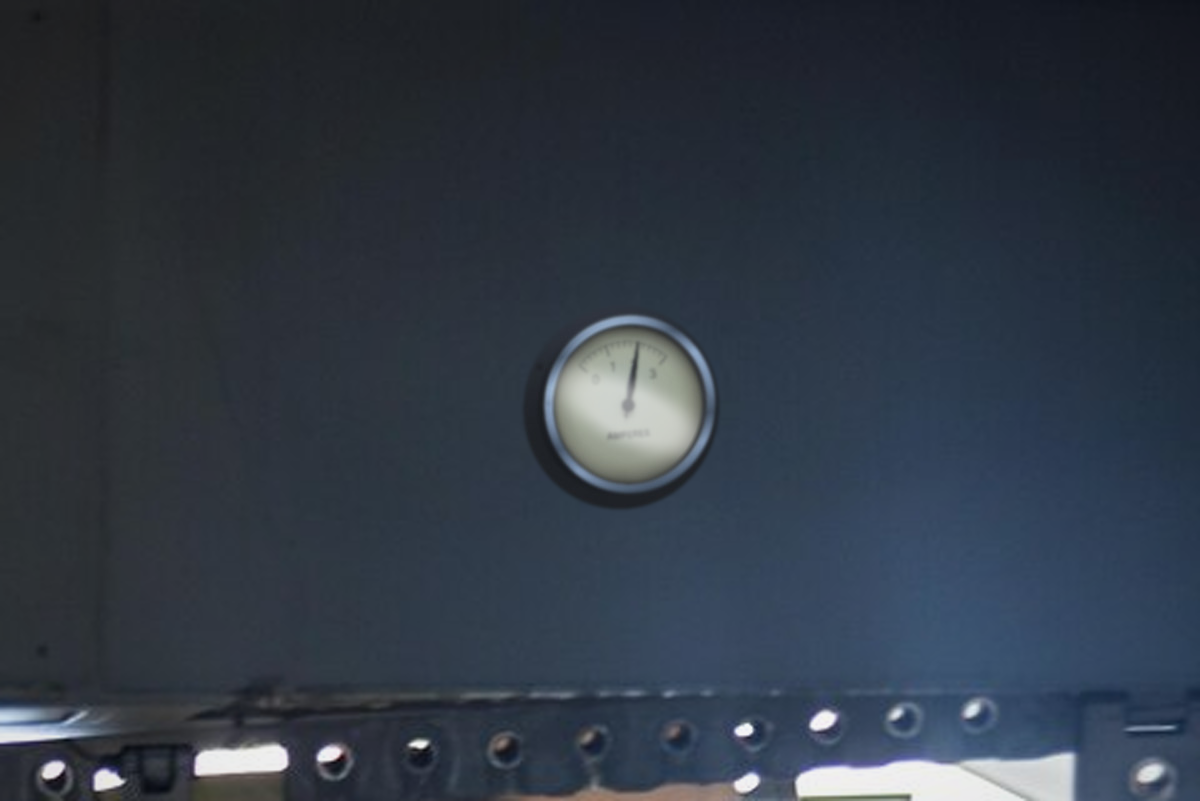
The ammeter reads 2 A
